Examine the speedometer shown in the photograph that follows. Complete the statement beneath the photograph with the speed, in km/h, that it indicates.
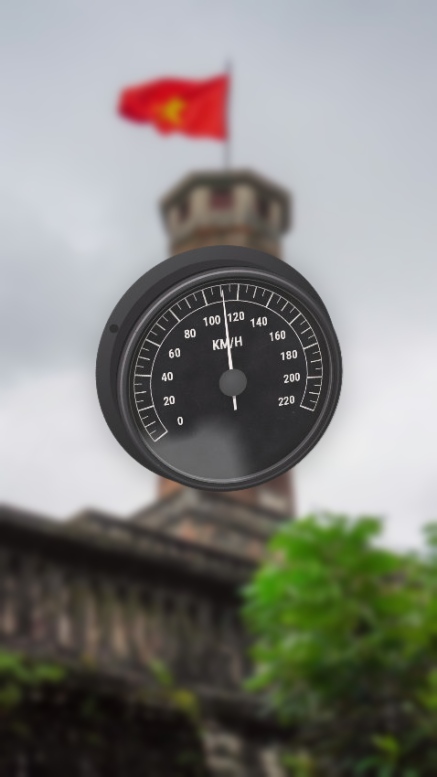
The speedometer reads 110 km/h
